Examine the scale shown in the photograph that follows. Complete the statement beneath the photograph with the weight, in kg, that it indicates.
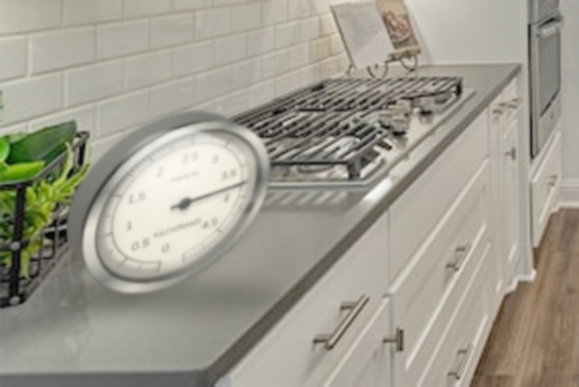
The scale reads 3.75 kg
